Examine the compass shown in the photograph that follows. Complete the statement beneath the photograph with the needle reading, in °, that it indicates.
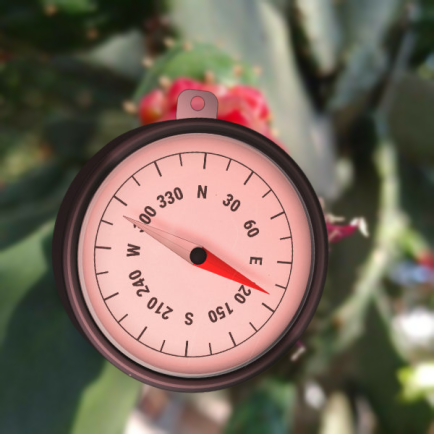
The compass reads 112.5 °
